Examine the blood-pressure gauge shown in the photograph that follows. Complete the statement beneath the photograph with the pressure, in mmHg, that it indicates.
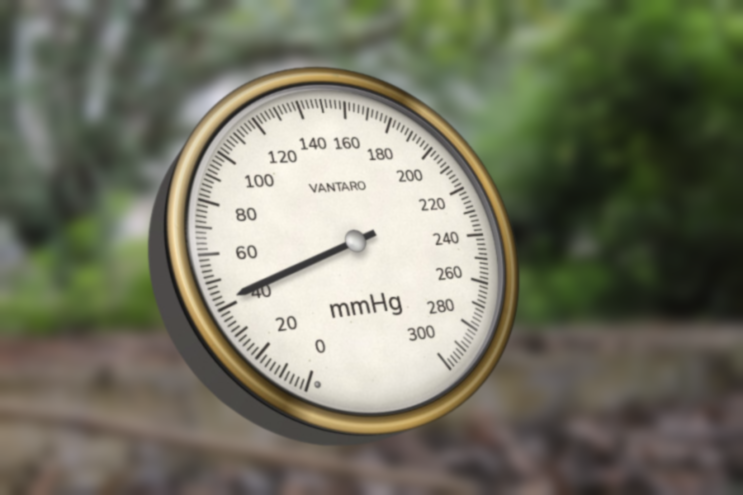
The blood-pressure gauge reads 42 mmHg
